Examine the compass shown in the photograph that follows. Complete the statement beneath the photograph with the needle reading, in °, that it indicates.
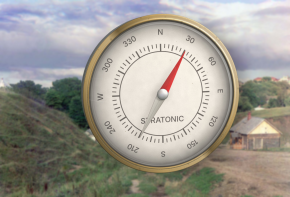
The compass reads 30 °
